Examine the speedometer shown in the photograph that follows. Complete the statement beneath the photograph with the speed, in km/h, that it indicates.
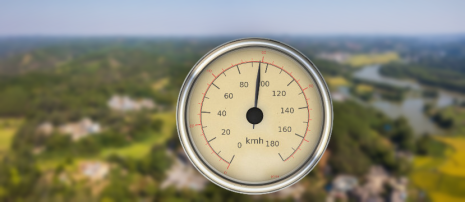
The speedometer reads 95 km/h
